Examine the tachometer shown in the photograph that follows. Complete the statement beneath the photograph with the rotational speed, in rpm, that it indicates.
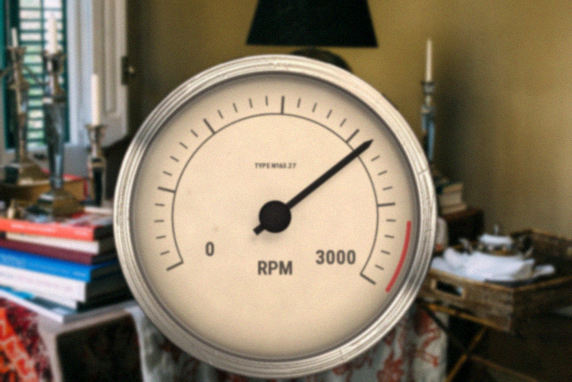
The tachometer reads 2100 rpm
